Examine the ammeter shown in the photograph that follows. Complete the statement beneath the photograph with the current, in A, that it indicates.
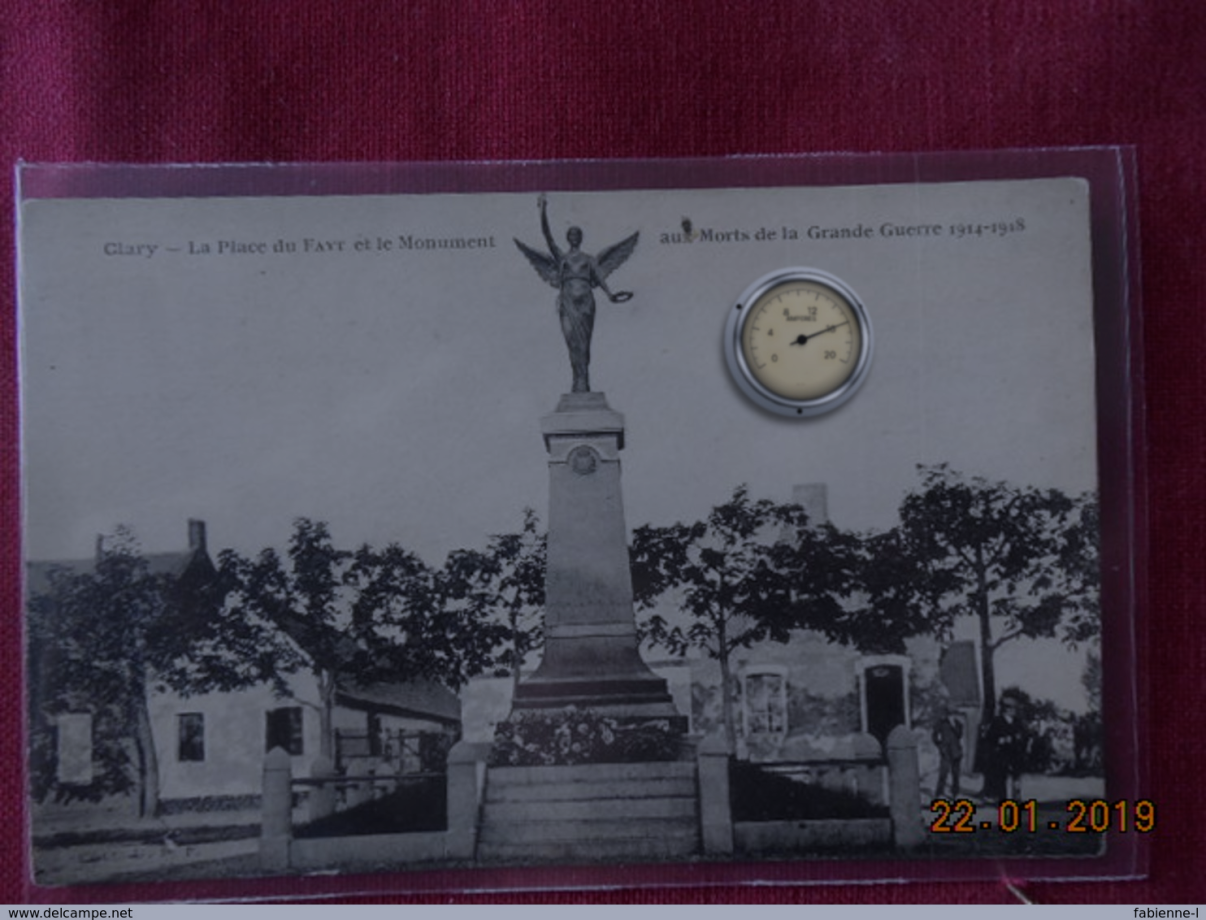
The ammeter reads 16 A
